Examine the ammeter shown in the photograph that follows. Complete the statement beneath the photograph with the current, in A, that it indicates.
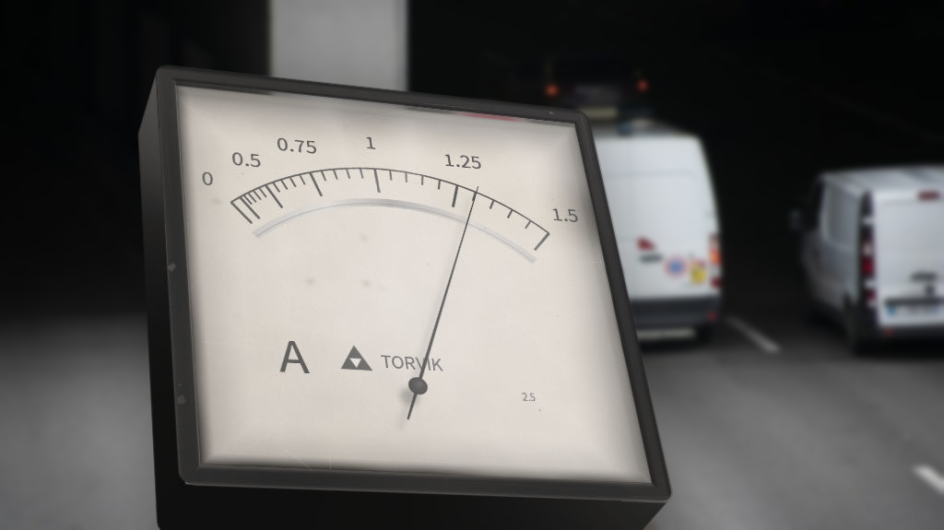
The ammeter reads 1.3 A
